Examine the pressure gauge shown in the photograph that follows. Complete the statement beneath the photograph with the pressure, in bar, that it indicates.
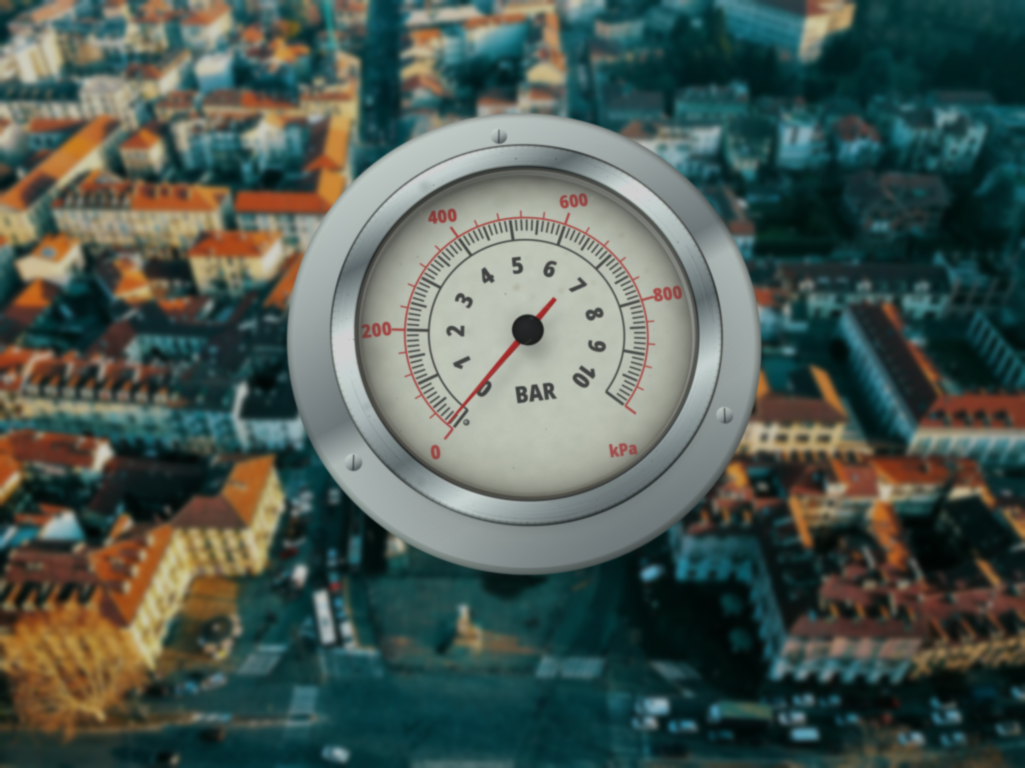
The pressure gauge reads 0.1 bar
